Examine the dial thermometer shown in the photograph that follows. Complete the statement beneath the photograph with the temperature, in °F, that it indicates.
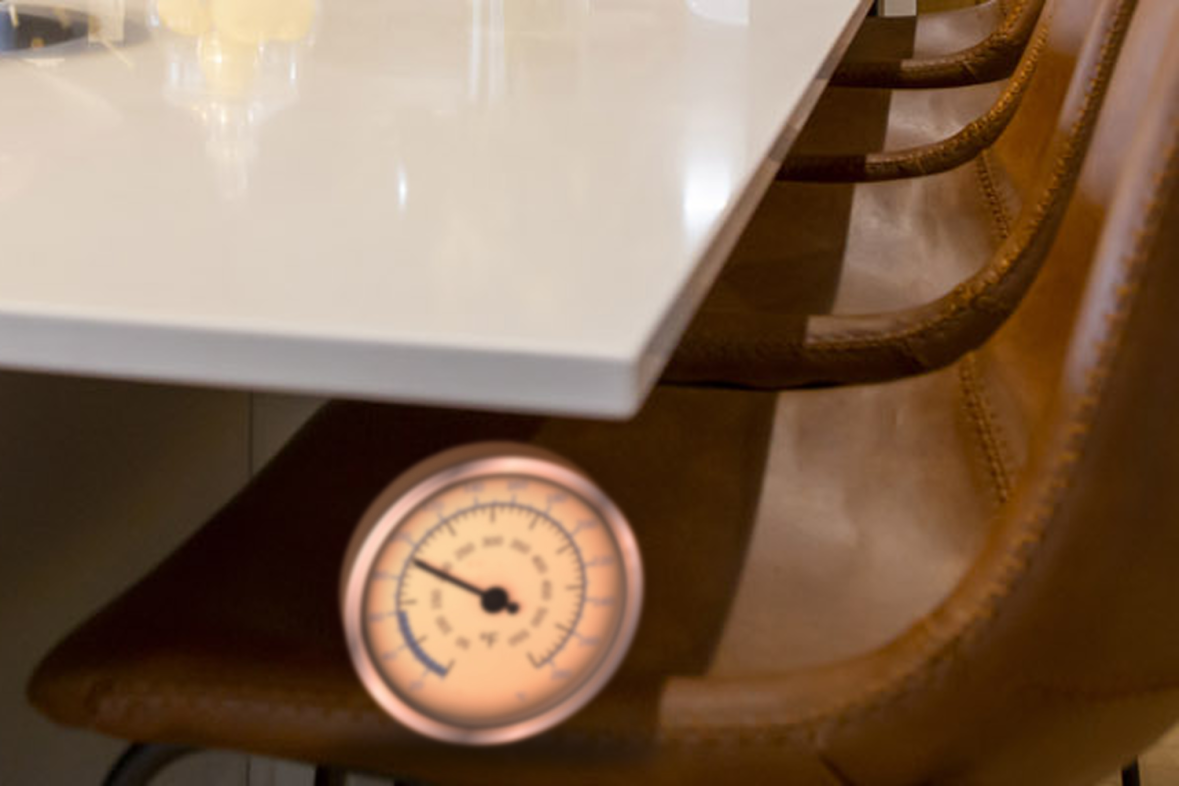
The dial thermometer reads 200 °F
